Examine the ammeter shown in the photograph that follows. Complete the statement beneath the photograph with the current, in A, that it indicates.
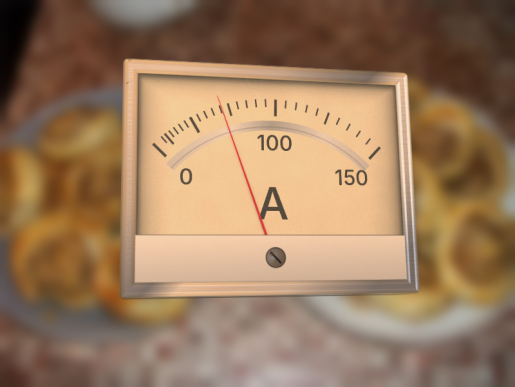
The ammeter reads 70 A
